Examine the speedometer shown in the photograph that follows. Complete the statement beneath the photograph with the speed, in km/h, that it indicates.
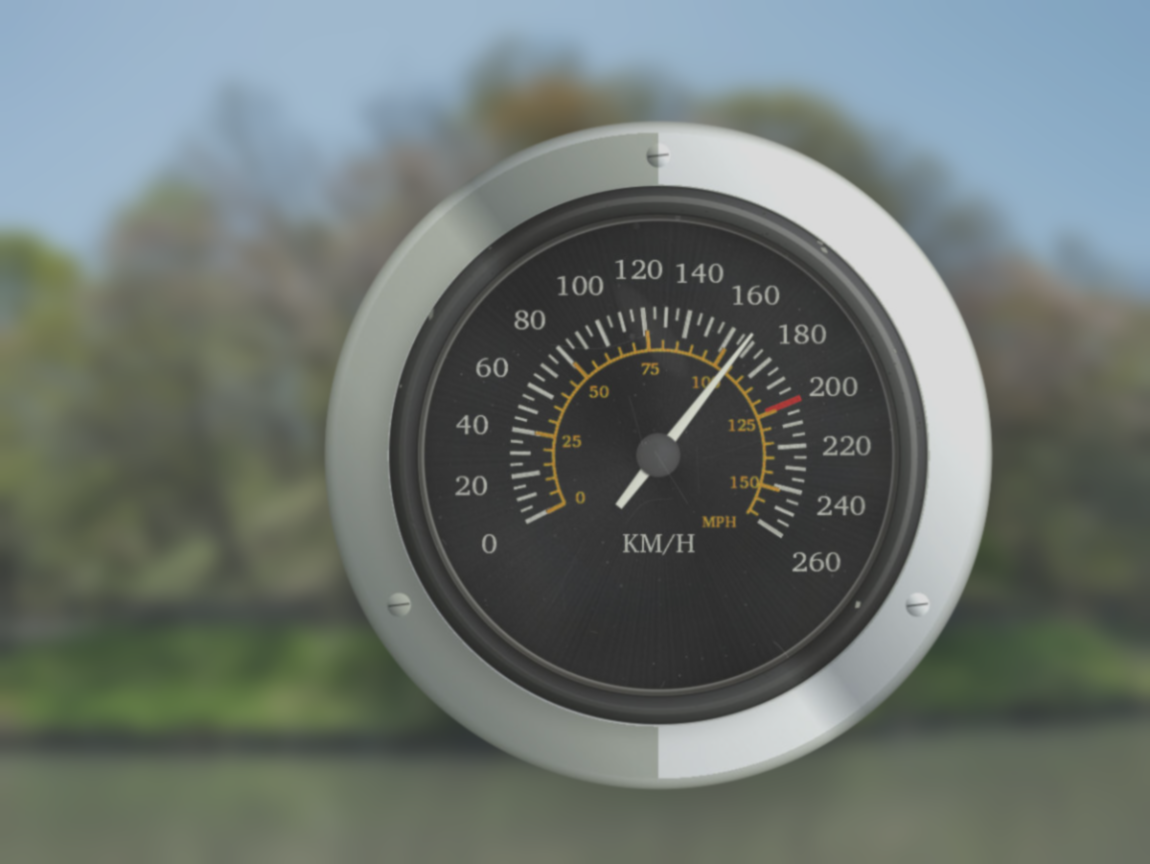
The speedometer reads 167.5 km/h
